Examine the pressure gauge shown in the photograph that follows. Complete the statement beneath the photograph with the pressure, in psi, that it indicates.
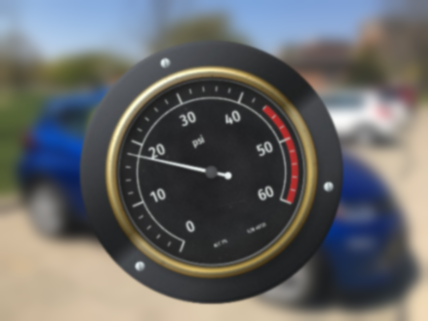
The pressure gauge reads 18 psi
